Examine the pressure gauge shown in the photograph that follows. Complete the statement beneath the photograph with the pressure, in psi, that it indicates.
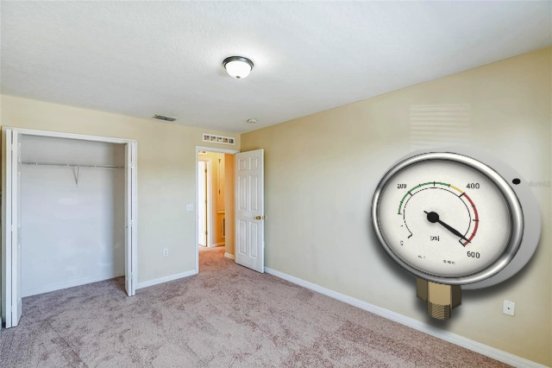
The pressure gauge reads 575 psi
